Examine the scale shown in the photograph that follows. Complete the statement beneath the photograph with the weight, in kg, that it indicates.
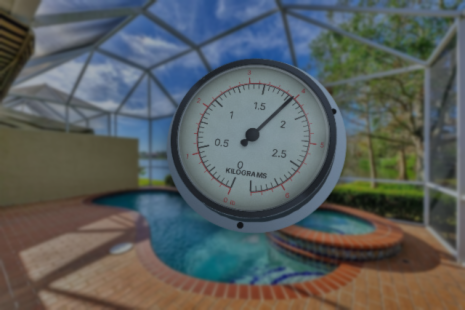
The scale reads 1.8 kg
